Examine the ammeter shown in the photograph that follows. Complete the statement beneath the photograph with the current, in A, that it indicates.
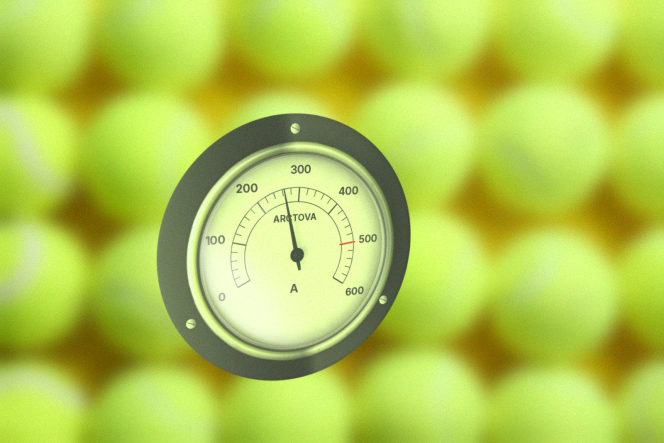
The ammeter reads 260 A
